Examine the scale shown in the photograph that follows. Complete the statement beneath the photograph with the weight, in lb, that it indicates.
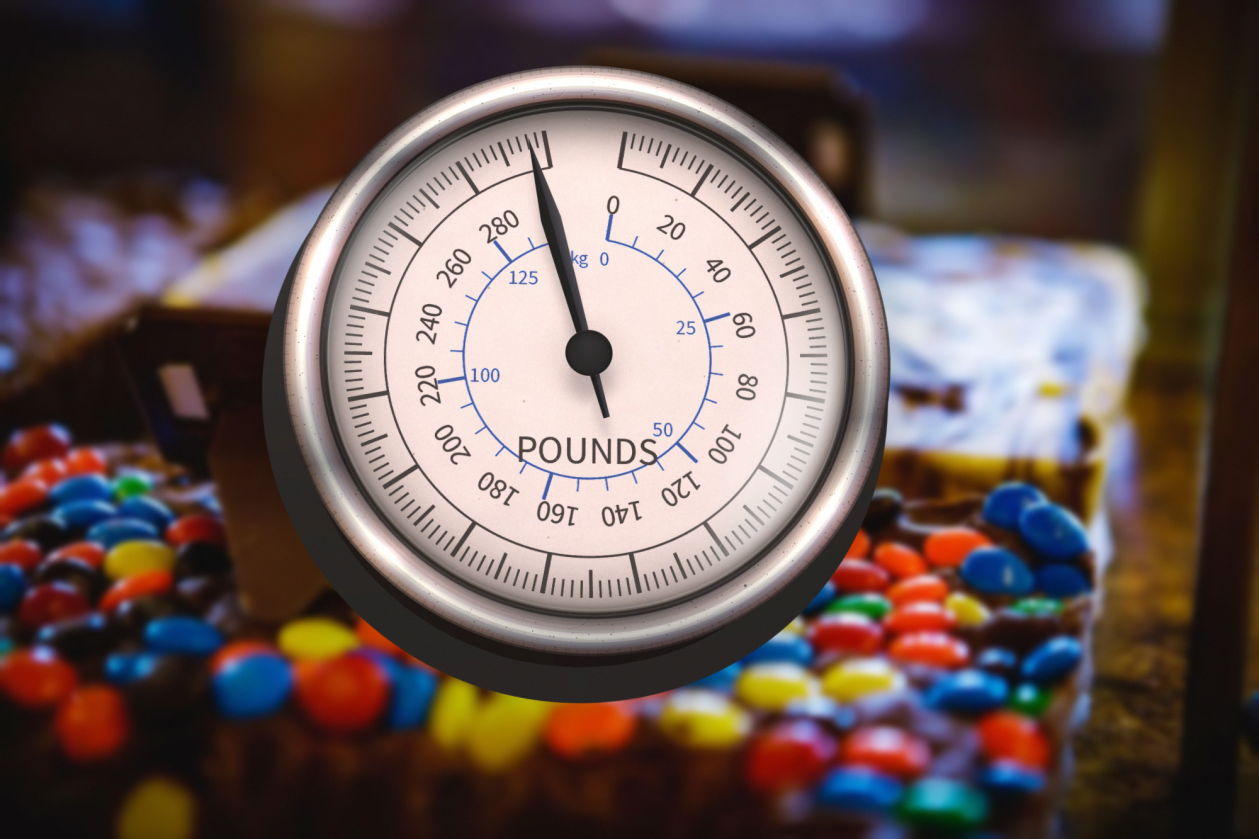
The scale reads 296 lb
